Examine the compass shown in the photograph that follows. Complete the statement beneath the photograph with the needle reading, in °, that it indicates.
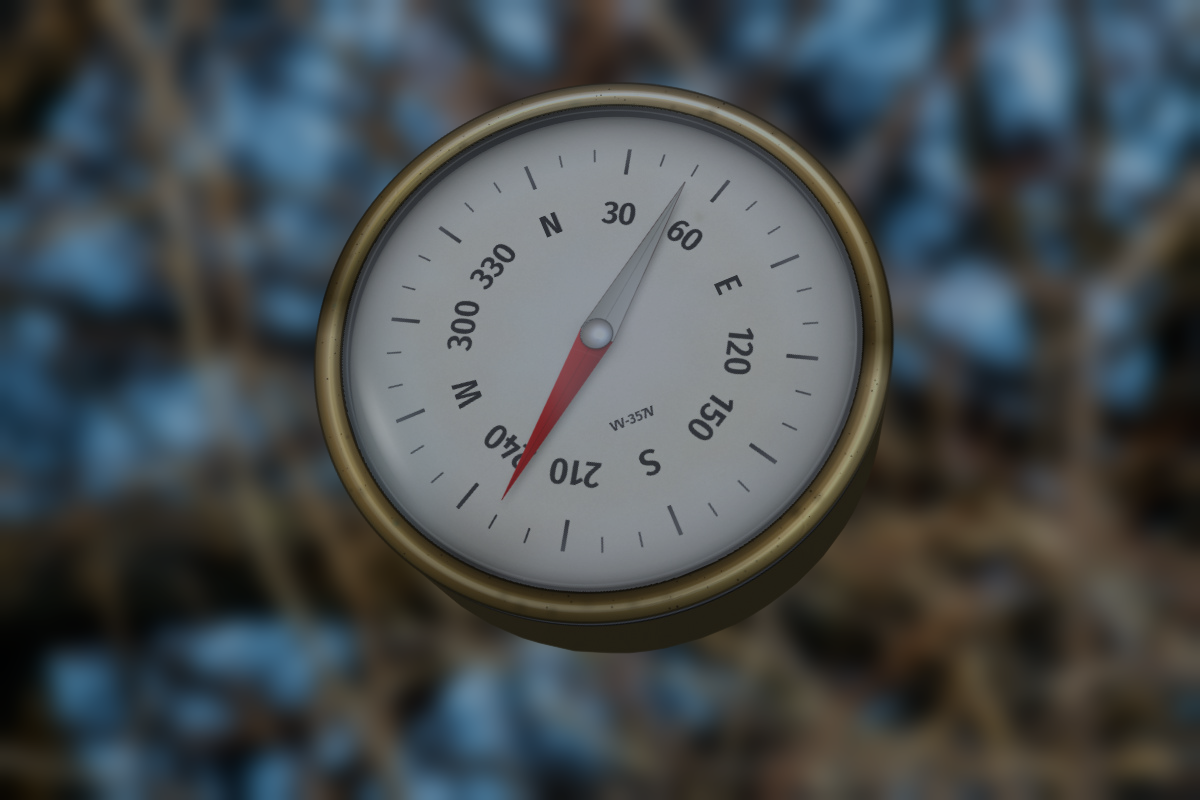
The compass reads 230 °
